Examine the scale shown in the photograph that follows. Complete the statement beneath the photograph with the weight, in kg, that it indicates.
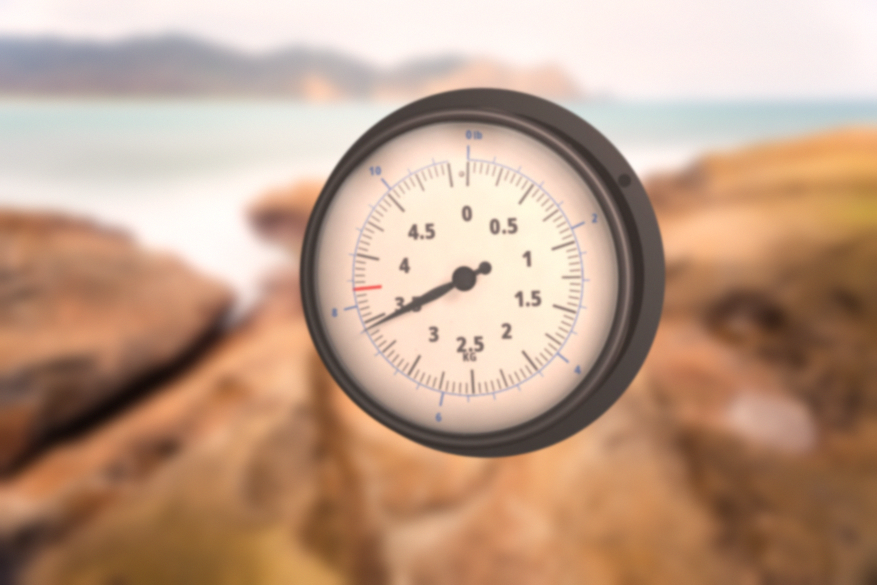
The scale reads 3.45 kg
